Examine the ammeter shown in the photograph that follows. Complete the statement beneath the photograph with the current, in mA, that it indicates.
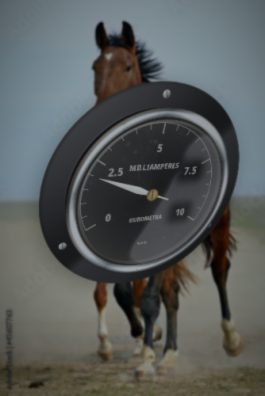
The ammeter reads 2 mA
